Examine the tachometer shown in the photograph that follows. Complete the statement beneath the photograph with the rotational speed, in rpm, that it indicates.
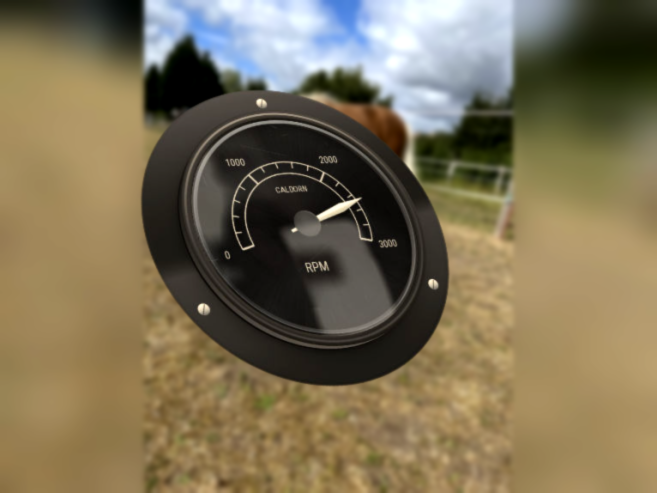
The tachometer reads 2500 rpm
